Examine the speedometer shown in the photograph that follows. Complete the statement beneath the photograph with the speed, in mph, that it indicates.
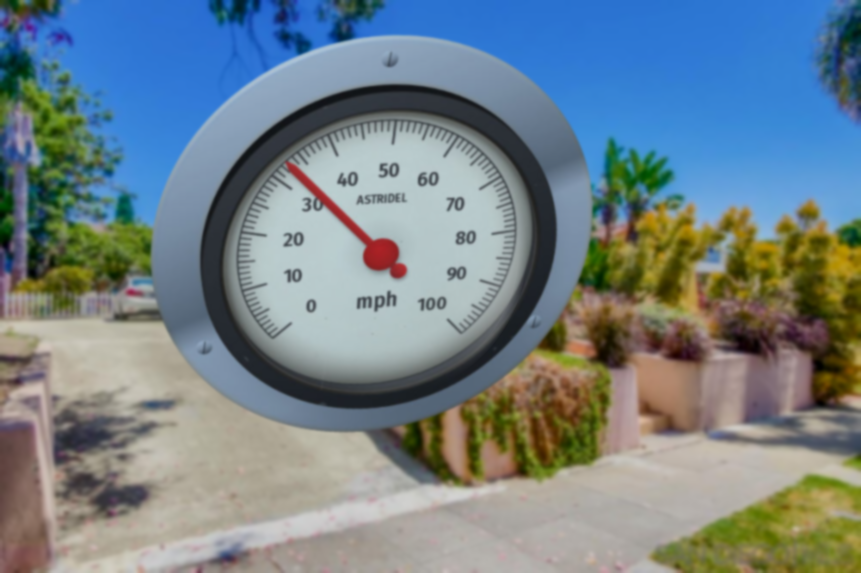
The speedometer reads 33 mph
